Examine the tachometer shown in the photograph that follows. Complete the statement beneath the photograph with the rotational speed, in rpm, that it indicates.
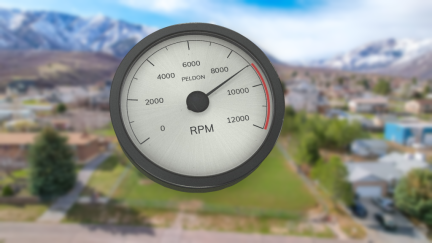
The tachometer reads 9000 rpm
